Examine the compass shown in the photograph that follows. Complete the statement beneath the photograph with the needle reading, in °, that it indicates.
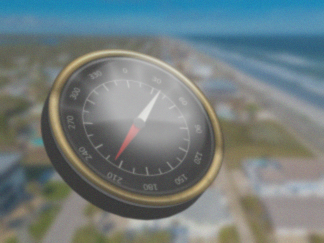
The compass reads 217.5 °
